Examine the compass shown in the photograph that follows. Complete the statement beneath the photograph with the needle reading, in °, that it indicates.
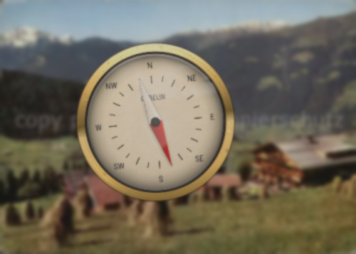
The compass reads 165 °
